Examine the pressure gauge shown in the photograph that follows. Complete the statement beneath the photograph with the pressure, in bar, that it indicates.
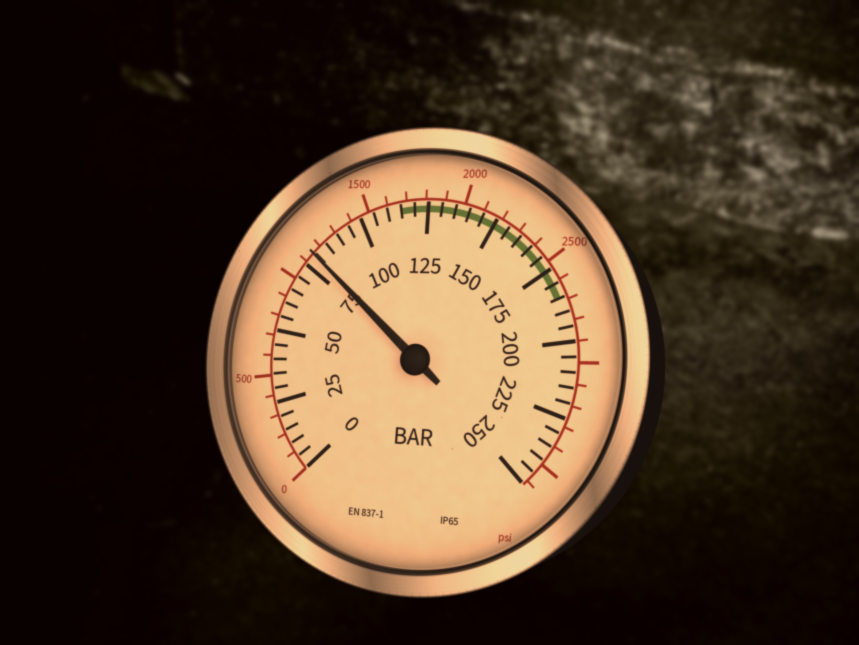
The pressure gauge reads 80 bar
